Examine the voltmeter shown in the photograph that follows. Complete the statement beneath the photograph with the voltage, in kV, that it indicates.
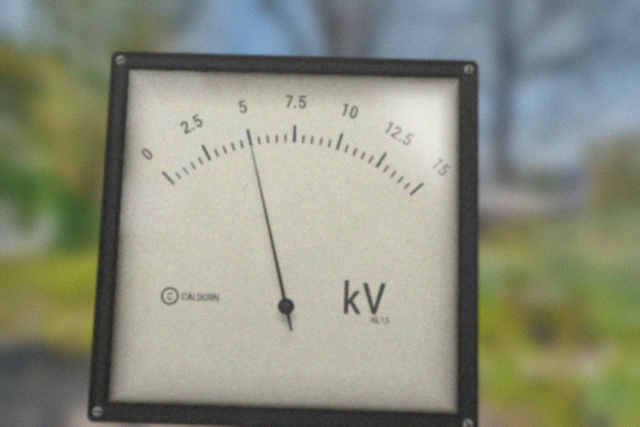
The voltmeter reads 5 kV
